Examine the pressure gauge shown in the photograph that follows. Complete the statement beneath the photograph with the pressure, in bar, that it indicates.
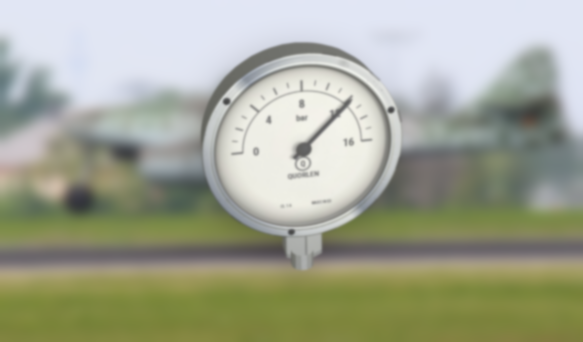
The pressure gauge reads 12 bar
